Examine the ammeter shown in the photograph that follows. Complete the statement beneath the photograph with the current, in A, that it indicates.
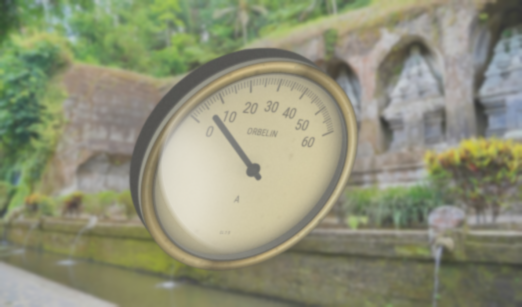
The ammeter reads 5 A
